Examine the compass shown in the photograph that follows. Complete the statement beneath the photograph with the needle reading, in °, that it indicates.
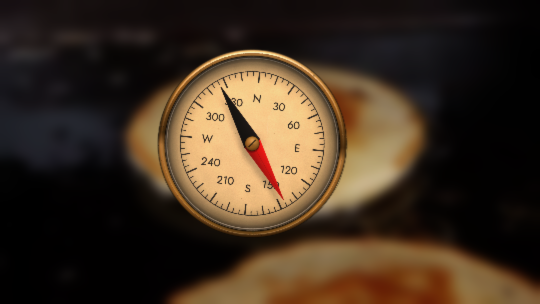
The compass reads 145 °
